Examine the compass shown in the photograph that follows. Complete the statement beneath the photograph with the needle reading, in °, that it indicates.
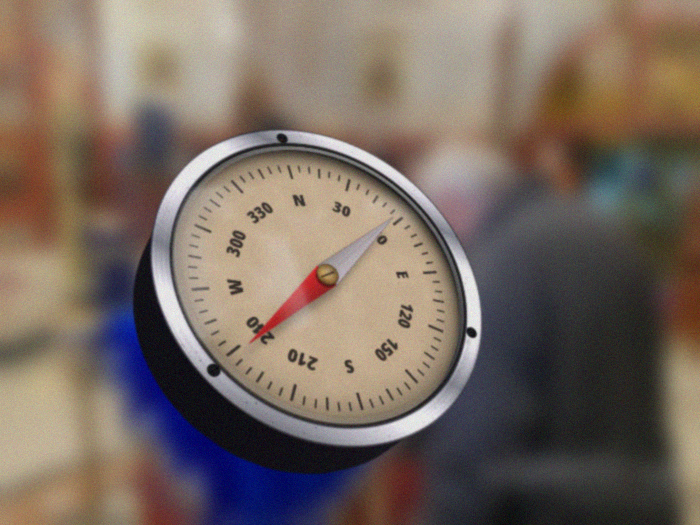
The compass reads 237.5 °
